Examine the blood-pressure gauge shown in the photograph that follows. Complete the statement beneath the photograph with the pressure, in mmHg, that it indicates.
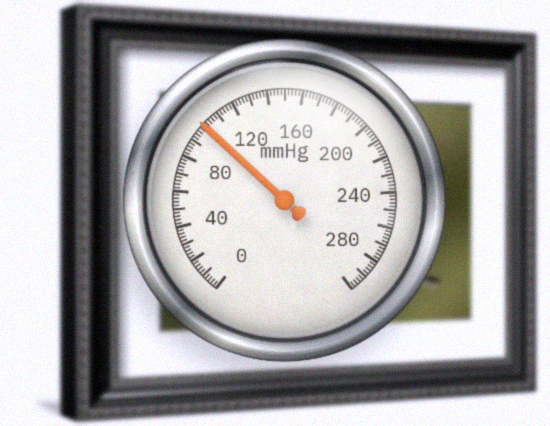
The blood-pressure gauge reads 100 mmHg
